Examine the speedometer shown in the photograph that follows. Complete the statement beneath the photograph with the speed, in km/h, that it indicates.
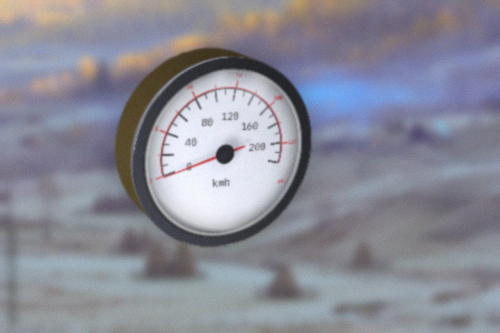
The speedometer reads 0 km/h
